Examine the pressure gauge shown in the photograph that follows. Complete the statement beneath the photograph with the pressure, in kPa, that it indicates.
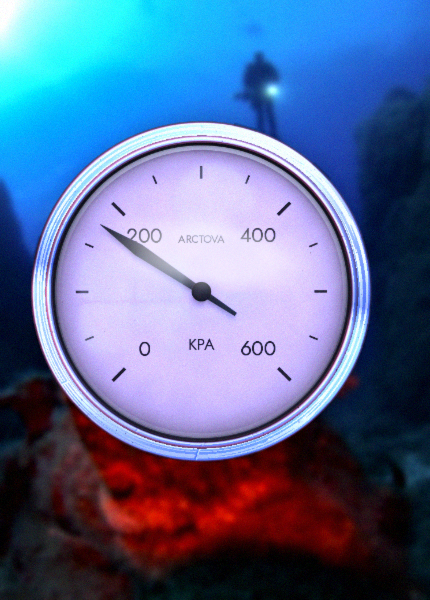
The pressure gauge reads 175 kPa
